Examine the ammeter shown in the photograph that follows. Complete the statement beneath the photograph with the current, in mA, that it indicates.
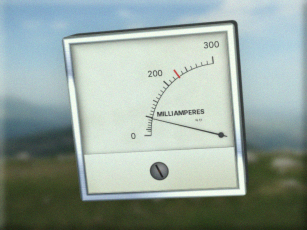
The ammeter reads 100 mA
